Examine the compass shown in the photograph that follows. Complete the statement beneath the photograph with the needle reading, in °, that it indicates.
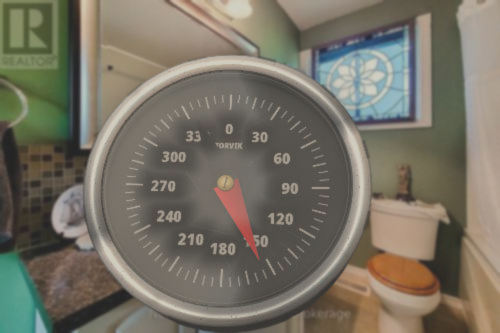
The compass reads 155 °
